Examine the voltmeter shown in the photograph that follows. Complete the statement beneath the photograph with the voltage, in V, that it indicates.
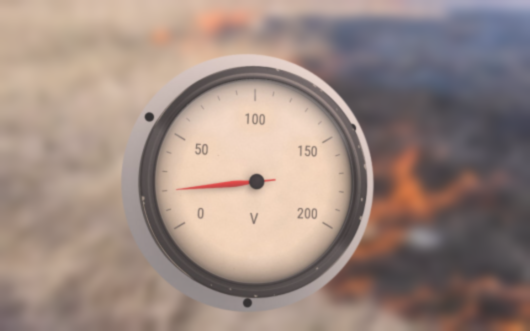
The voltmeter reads 20 V
